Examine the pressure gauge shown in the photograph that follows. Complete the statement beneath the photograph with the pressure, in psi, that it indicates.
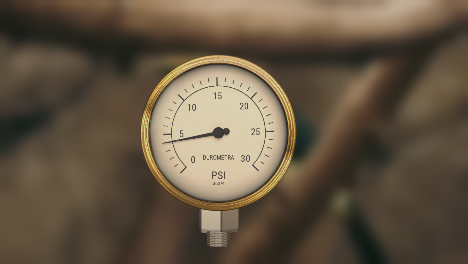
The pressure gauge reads 4 psi
